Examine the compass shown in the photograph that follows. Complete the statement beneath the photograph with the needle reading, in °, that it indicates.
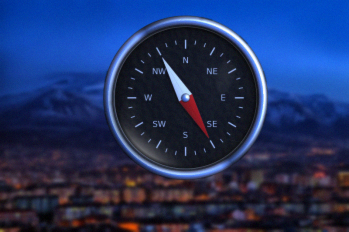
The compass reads 150 °
